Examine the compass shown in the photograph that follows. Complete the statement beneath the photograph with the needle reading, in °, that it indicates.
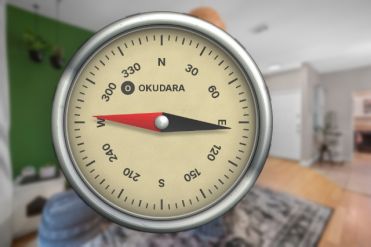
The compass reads 275 °
